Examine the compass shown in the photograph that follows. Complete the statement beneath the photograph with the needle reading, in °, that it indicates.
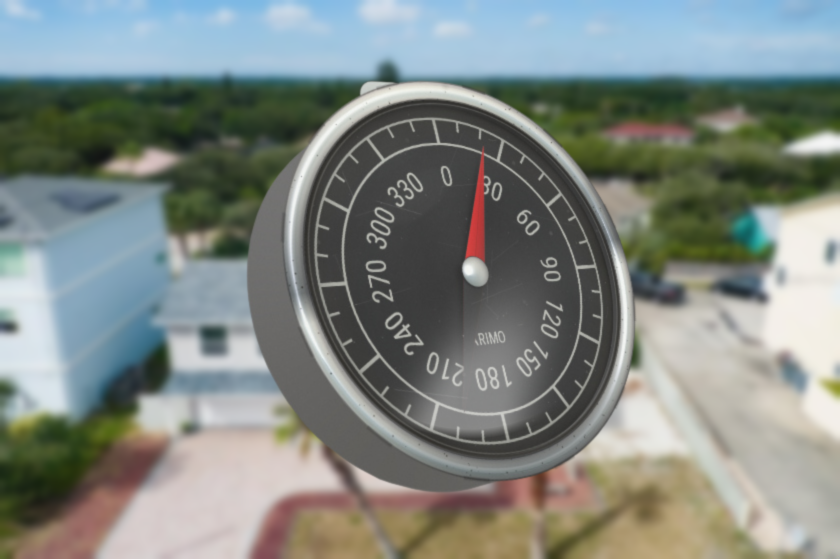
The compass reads 20 °
